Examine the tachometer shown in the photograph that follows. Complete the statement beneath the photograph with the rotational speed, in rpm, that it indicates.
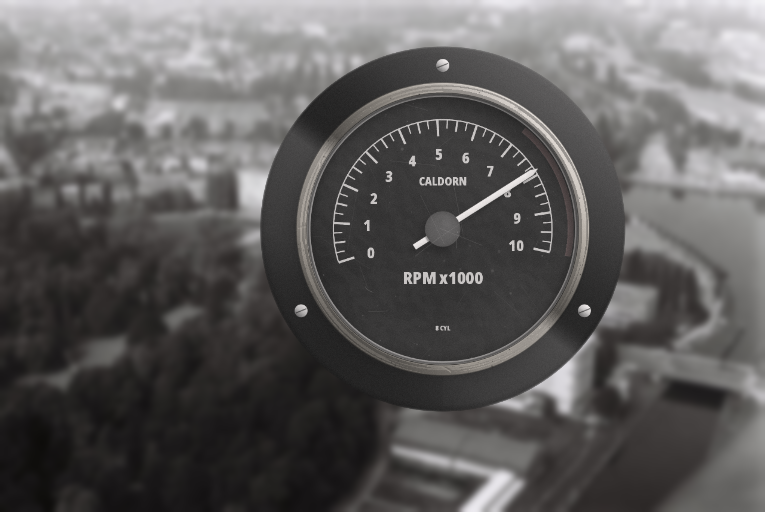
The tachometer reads 7875 rpm
